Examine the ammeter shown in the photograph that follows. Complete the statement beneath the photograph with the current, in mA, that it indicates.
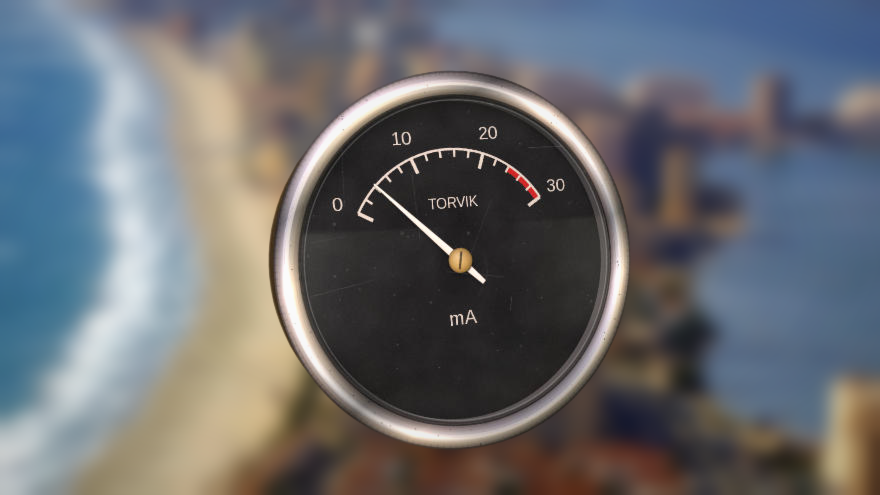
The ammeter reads 4 mA
